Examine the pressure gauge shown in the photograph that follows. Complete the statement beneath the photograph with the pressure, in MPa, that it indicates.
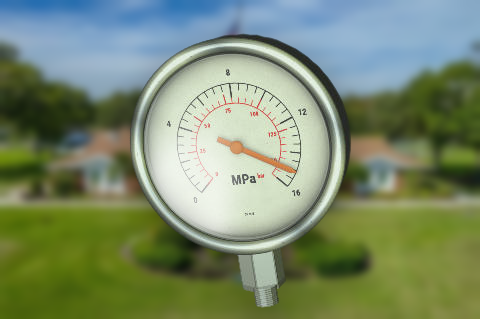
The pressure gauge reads 15 MPa
